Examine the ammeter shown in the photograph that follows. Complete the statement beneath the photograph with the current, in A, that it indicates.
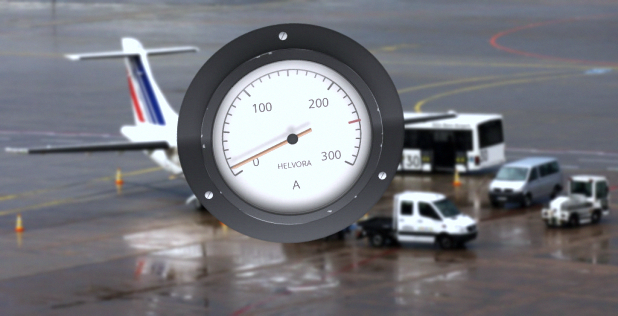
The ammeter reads 10 A
